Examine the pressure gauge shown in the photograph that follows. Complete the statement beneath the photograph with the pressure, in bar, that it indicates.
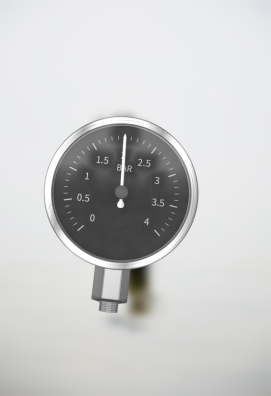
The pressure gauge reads 2 bar
